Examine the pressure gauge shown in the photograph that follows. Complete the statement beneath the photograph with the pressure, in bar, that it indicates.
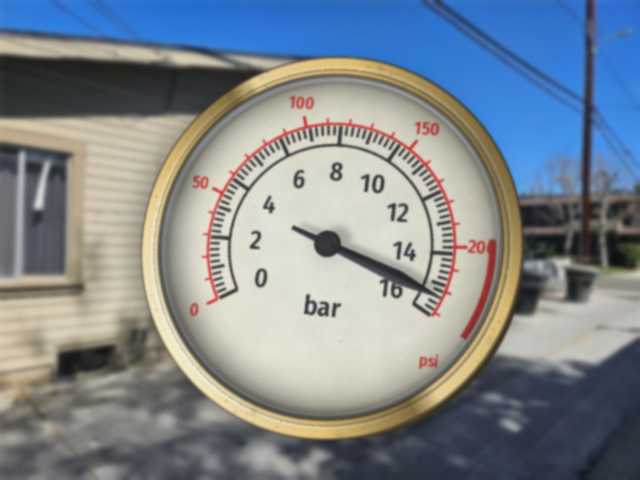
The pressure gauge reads 15.4 bar
